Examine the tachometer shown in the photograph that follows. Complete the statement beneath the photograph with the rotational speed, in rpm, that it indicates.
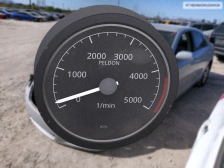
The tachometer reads 200 rpm
